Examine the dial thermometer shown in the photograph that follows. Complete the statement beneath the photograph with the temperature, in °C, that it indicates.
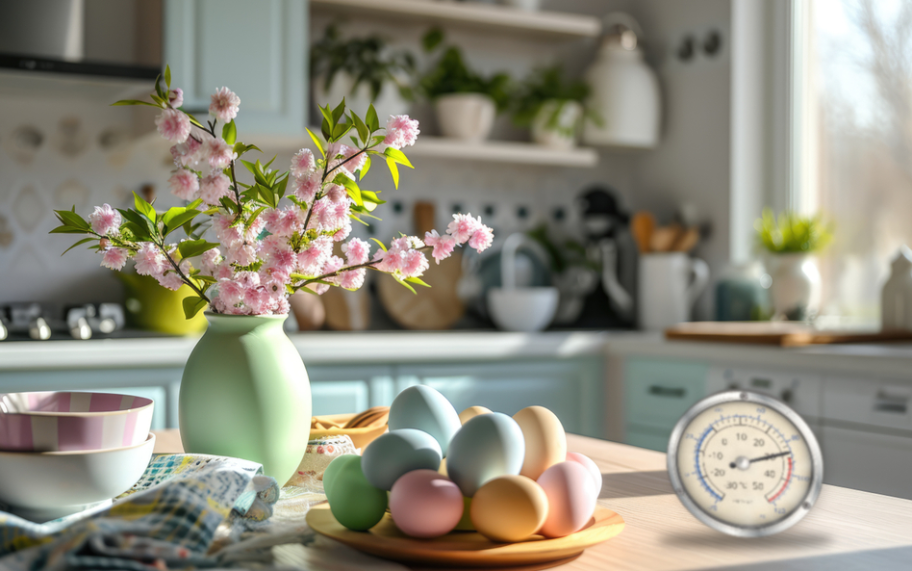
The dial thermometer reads 30 °C
